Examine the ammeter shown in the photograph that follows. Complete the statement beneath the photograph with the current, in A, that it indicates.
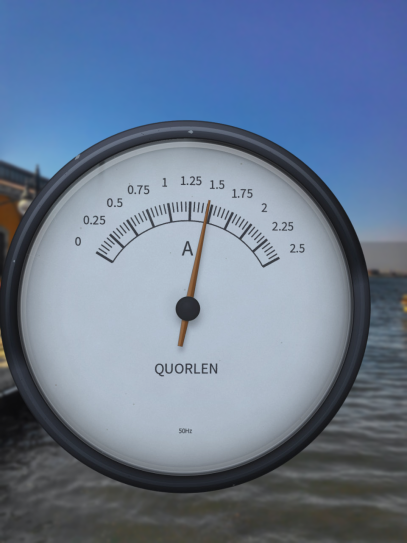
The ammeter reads 1.45 A
